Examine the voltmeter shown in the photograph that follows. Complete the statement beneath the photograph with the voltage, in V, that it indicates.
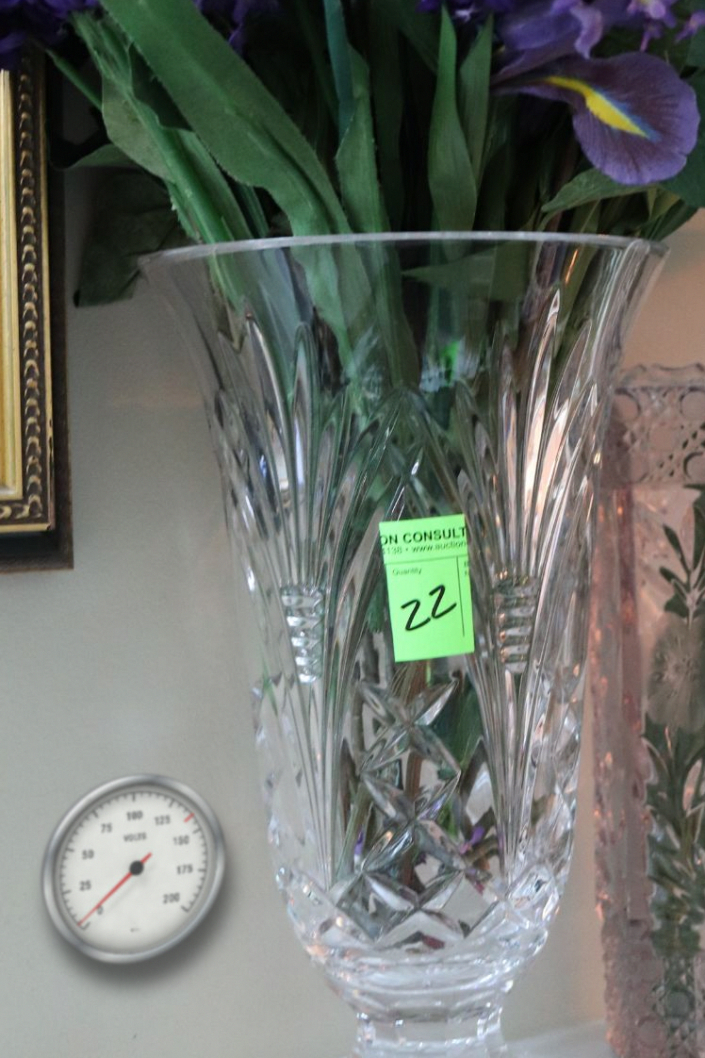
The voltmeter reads 5 V
